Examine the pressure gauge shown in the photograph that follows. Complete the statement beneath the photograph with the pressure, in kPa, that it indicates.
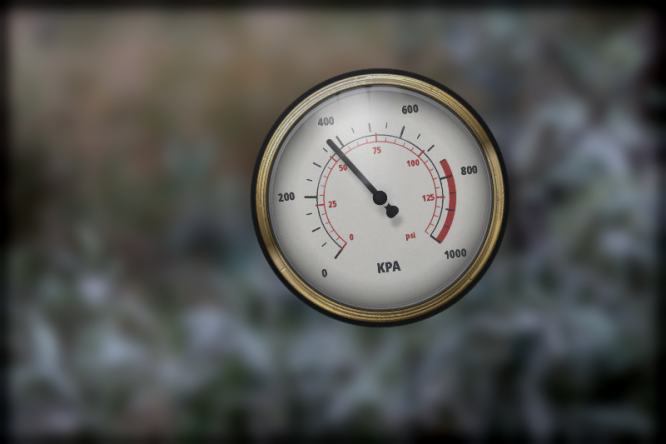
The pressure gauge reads 375 kPa
